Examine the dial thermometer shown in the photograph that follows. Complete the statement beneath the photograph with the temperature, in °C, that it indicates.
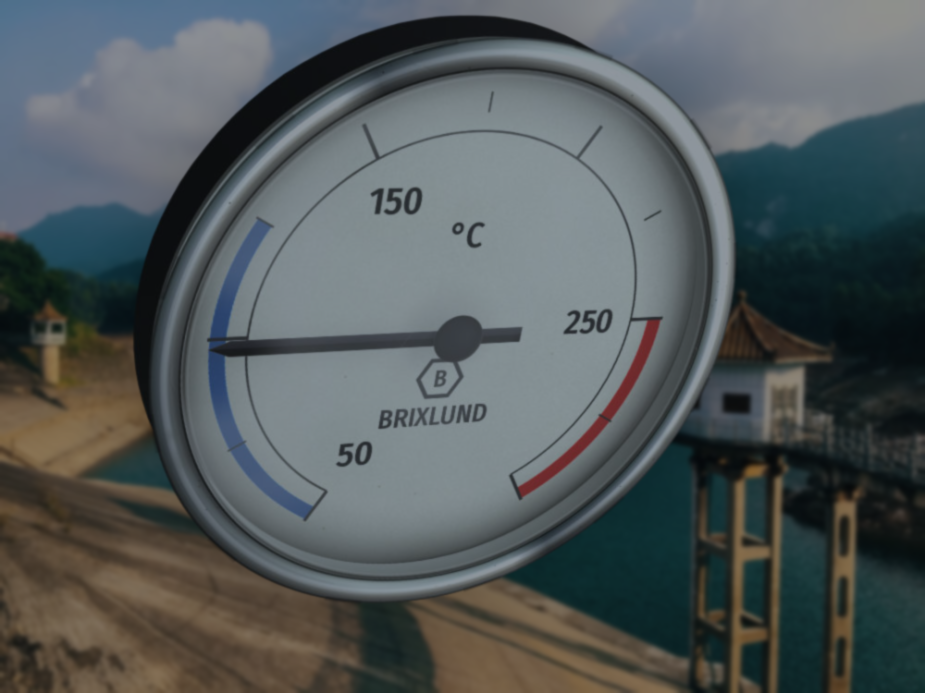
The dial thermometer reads 100 °C
